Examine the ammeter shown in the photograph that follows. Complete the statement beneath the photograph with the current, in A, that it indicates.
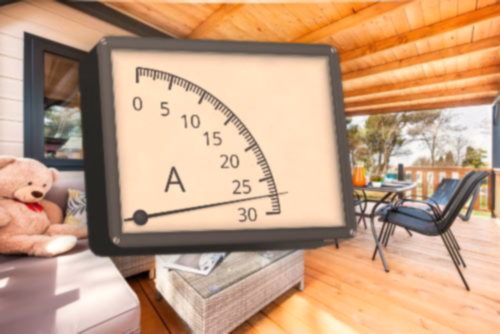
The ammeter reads 27.5 A
